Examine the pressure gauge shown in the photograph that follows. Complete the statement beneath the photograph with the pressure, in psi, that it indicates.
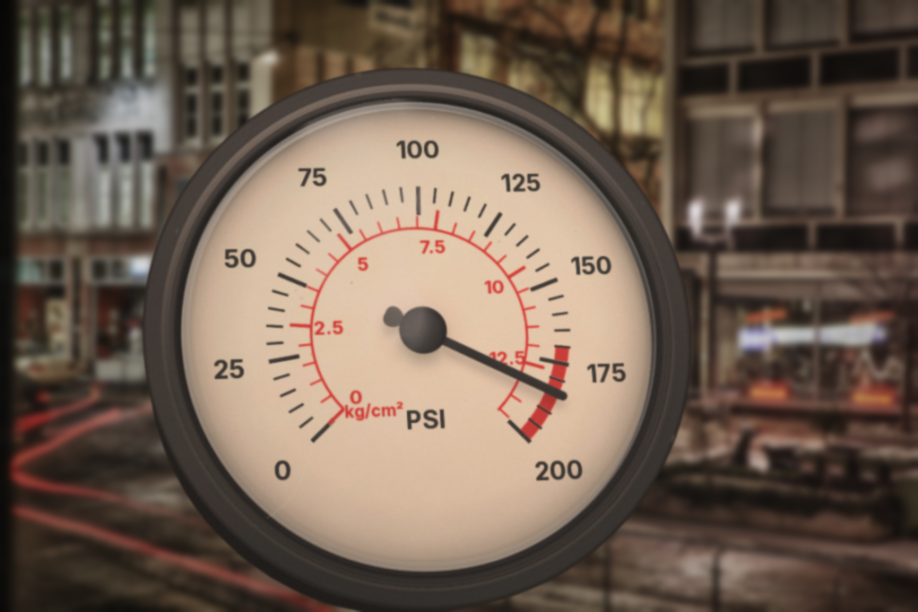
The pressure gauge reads 185 psi
